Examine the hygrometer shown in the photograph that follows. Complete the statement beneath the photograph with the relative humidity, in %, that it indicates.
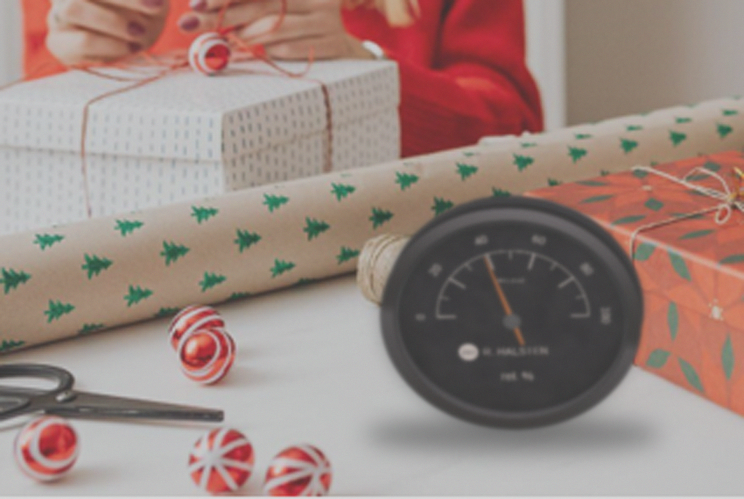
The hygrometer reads 40 %
